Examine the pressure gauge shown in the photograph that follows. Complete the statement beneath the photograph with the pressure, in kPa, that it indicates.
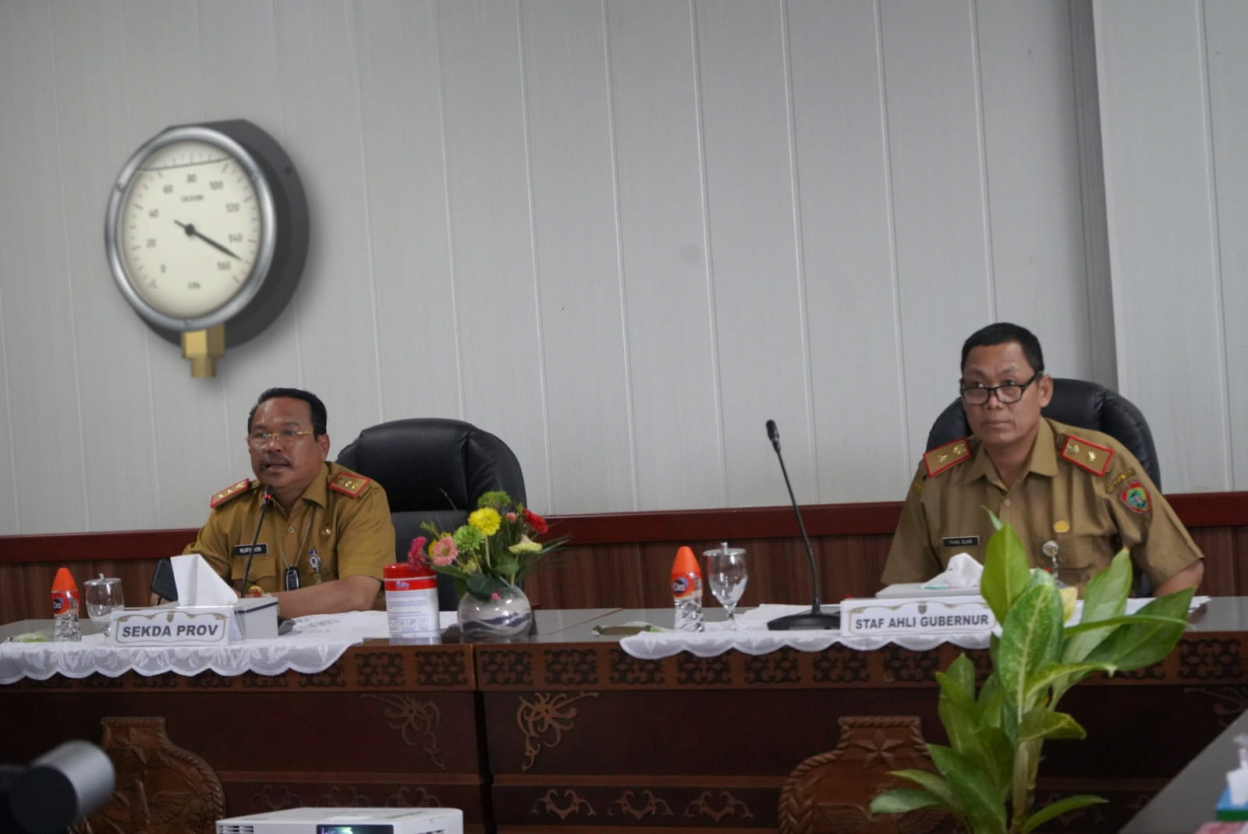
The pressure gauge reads 150 kPa
